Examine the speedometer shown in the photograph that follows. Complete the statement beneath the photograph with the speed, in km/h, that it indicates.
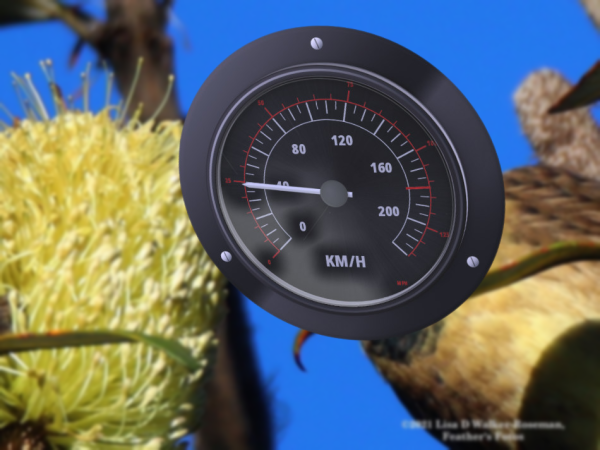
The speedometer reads 40 km/h
